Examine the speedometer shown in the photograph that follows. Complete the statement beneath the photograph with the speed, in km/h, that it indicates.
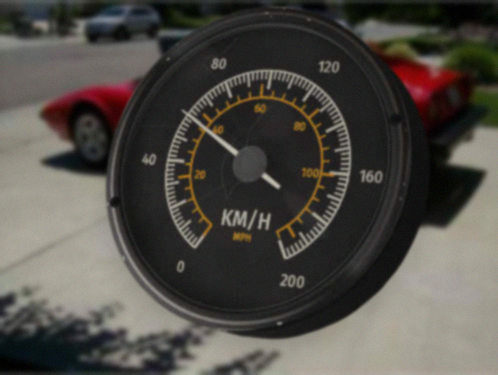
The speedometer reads 60 km/h
